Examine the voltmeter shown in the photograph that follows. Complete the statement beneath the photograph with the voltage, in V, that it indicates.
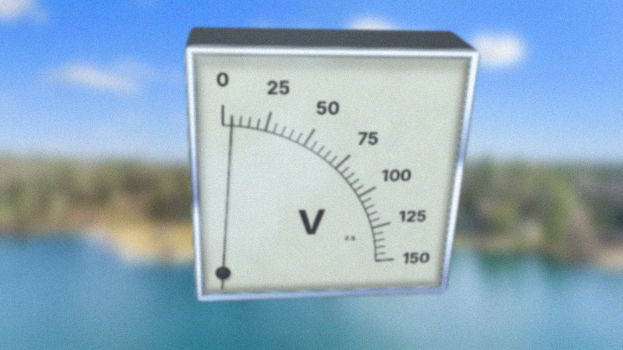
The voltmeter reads 5 V
